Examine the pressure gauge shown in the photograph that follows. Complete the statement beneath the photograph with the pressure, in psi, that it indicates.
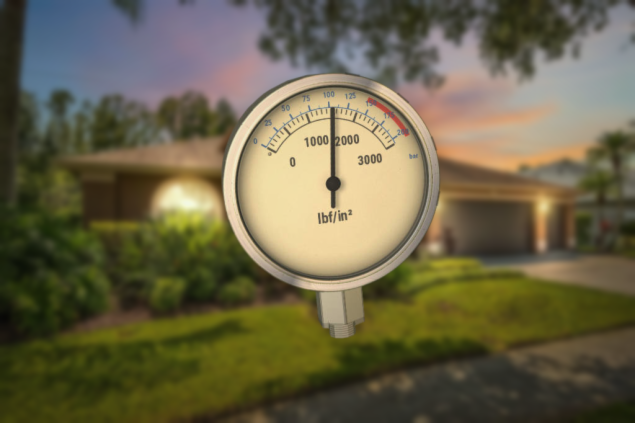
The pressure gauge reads 1500 psi
